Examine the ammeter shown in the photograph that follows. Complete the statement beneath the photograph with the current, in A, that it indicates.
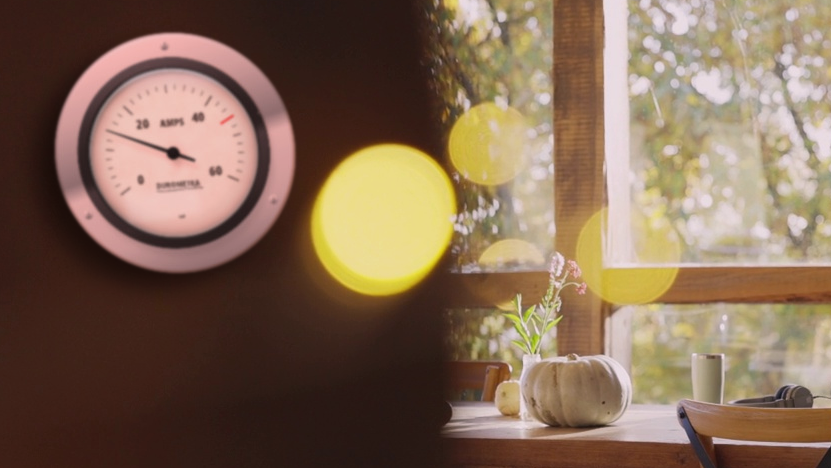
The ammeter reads 14 A
